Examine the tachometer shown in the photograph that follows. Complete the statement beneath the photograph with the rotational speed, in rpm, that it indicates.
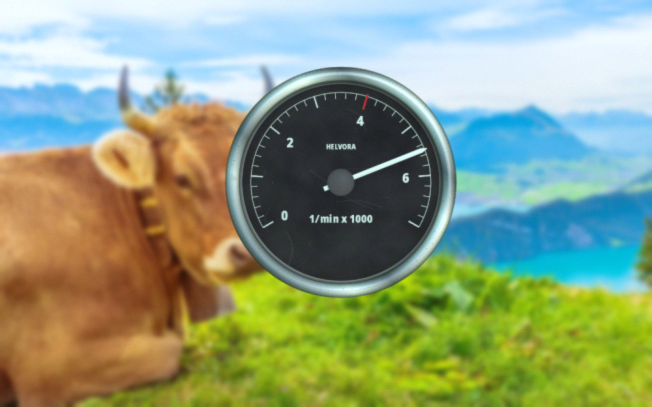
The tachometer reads 5500 rpm
